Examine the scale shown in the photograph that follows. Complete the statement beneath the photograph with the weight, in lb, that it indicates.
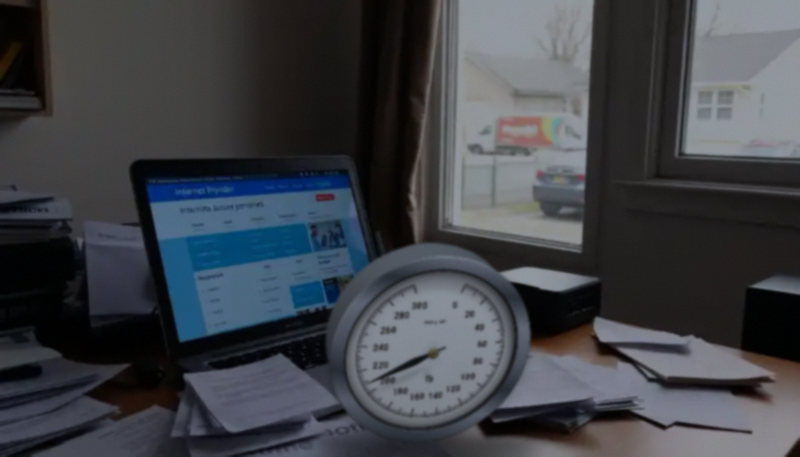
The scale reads 210 lb
